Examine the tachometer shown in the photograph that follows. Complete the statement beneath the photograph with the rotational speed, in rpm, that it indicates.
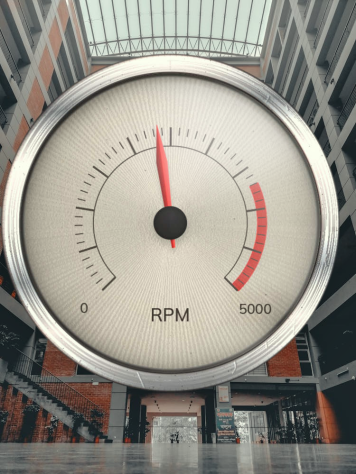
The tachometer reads 2350 rpm
